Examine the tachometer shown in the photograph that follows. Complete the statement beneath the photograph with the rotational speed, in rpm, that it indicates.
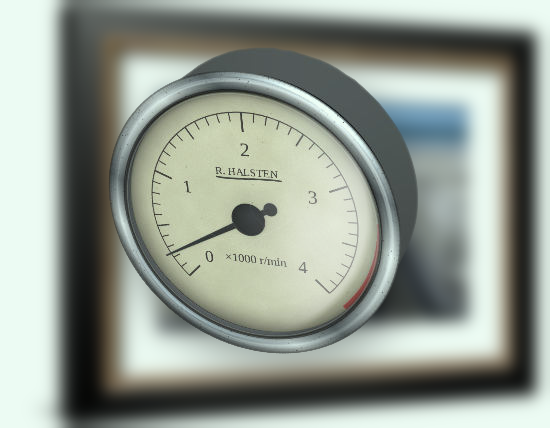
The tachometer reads 250 rpm
